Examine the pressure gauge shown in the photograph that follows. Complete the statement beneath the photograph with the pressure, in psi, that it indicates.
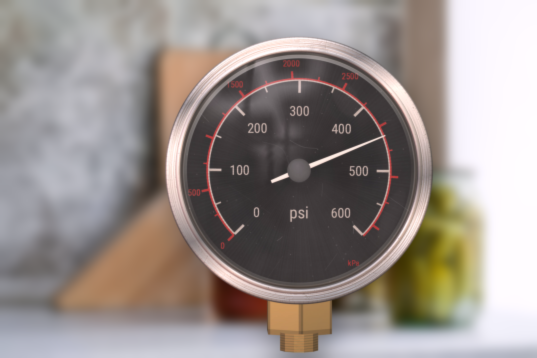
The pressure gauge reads 450 psi
